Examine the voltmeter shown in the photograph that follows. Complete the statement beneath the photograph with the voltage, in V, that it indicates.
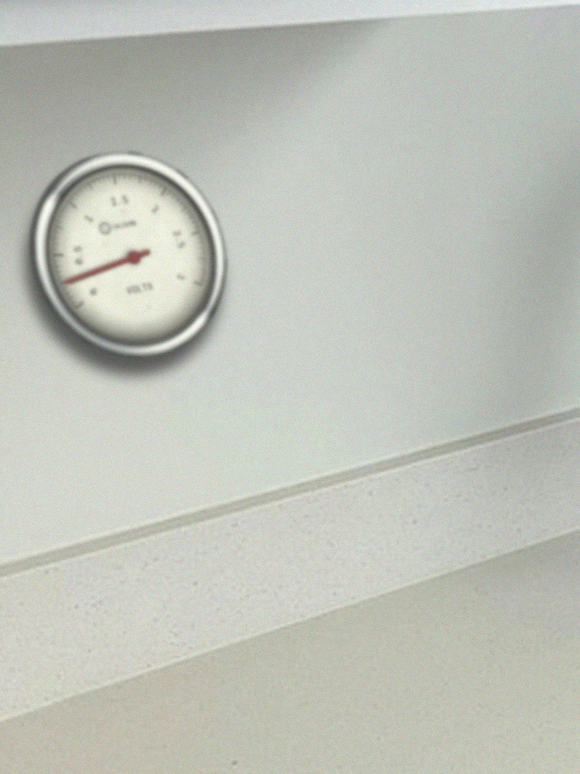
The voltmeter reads 0.25 V
